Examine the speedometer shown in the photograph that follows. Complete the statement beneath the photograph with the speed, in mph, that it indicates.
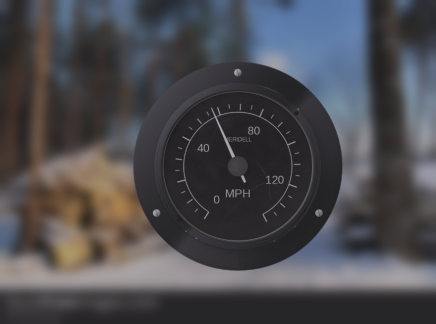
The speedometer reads 57.5 mph
